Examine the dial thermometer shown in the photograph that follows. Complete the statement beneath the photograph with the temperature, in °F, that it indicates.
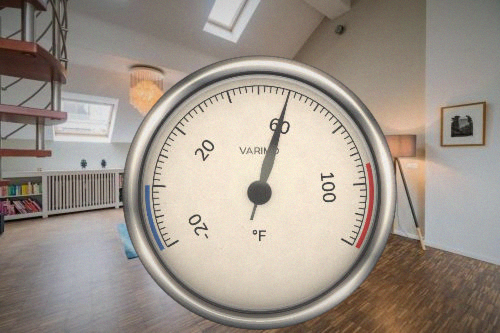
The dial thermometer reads 60 °F
